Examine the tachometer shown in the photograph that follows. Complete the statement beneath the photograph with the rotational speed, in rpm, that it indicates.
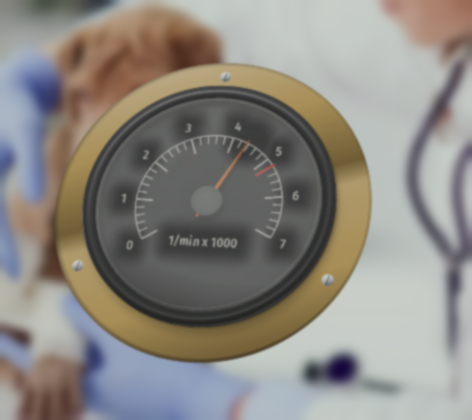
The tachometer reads 4400 rpm
